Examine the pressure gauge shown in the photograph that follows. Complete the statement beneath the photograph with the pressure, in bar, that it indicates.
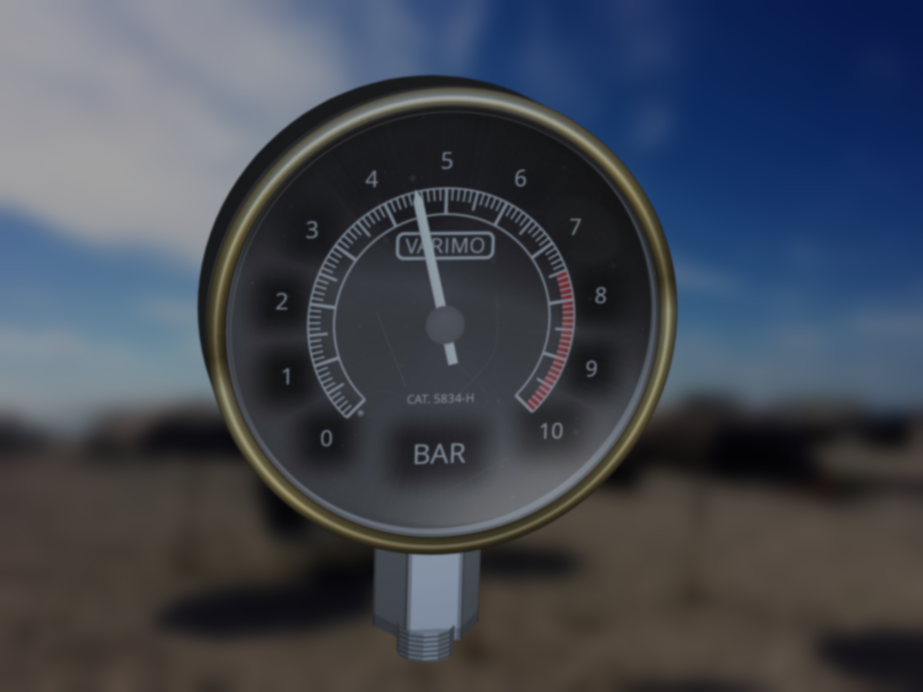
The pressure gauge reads 4.5 bar
